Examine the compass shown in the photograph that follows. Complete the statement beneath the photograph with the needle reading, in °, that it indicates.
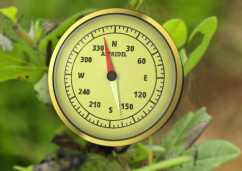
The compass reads 345 °
